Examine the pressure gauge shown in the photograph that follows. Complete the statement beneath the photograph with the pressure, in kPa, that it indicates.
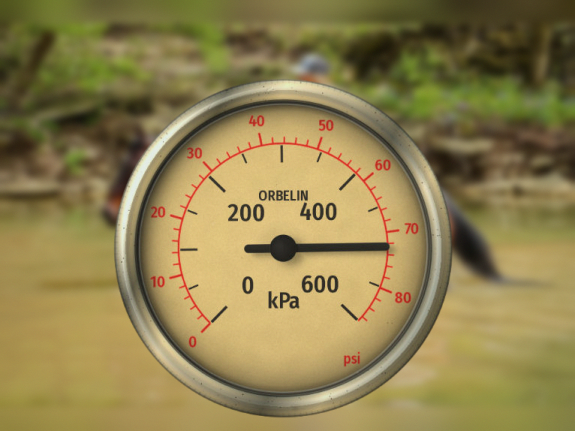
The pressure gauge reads 500 kPa
